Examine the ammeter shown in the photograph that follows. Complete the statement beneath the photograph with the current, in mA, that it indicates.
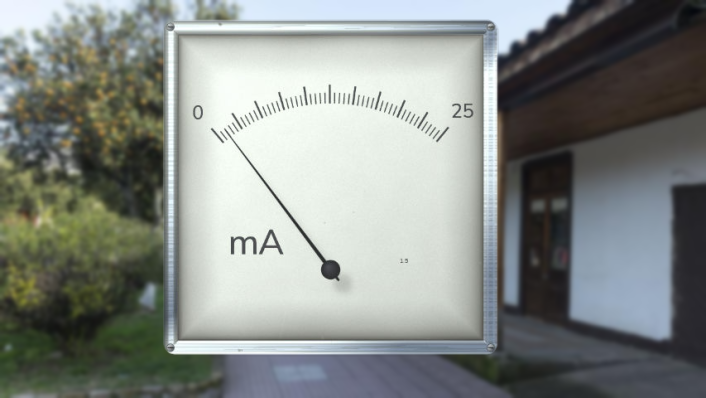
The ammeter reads 1 mA
